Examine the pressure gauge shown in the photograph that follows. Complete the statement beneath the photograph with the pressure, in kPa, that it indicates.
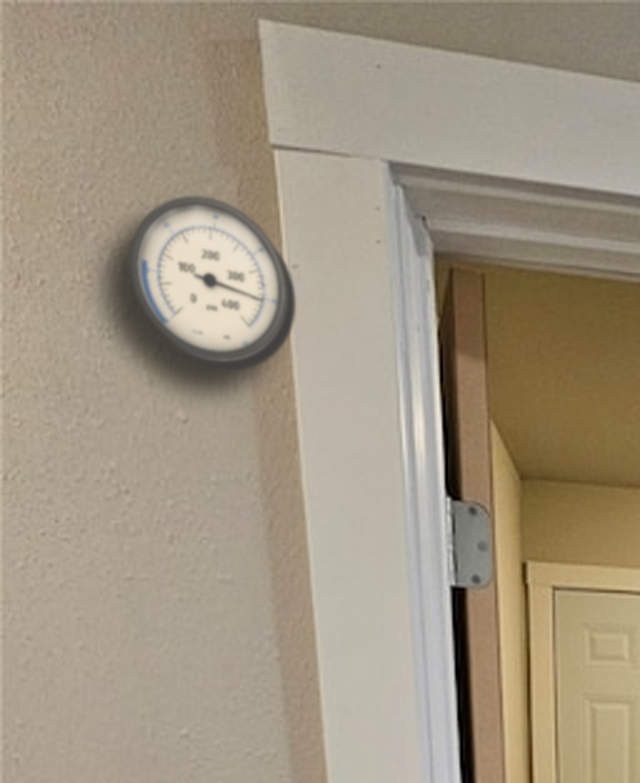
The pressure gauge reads 350 kPa
